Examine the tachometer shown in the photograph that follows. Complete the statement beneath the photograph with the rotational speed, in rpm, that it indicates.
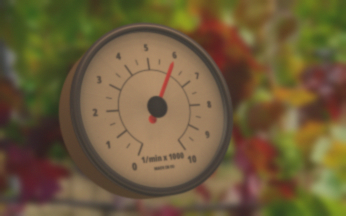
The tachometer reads 6000 rpm
